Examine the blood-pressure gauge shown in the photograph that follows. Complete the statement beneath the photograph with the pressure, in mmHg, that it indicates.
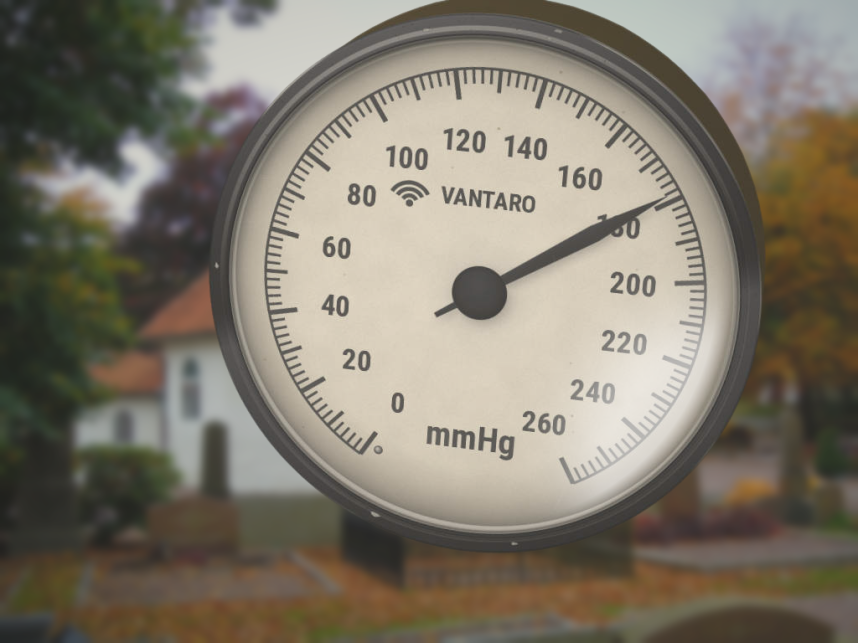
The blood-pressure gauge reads 178 mmHg
